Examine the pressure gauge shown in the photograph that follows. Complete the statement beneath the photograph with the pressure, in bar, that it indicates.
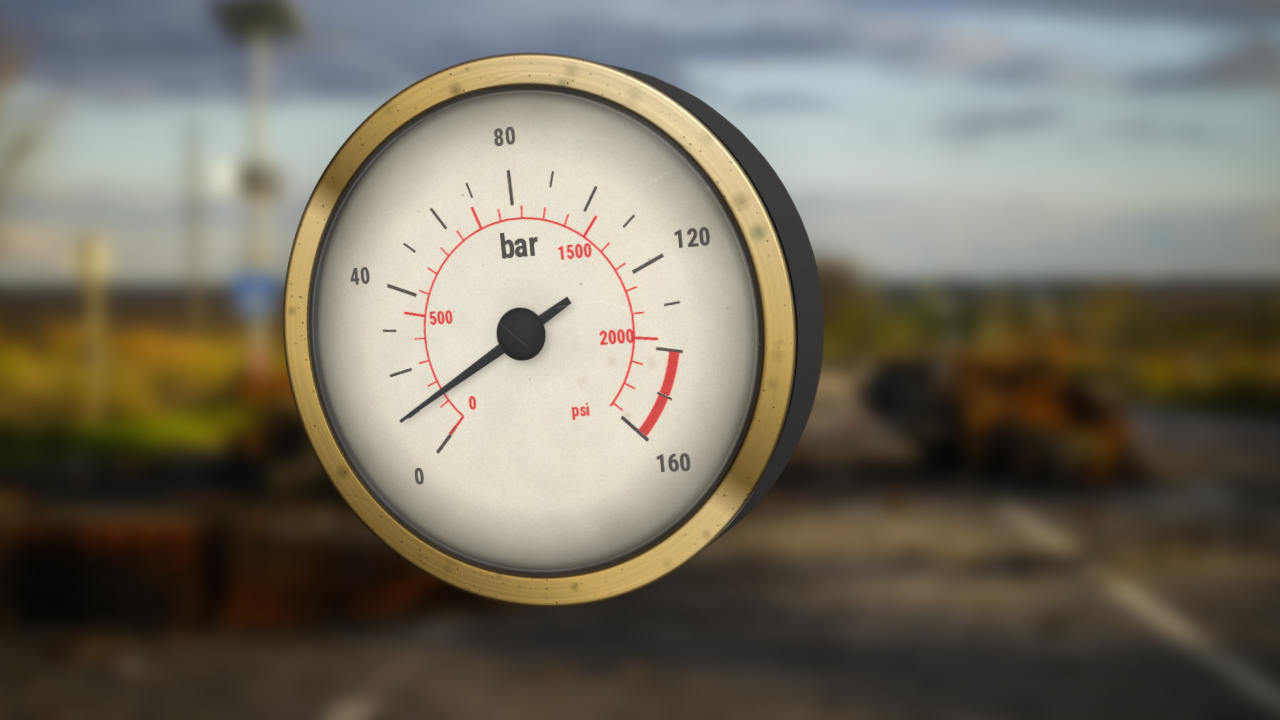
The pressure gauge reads 10 bar
